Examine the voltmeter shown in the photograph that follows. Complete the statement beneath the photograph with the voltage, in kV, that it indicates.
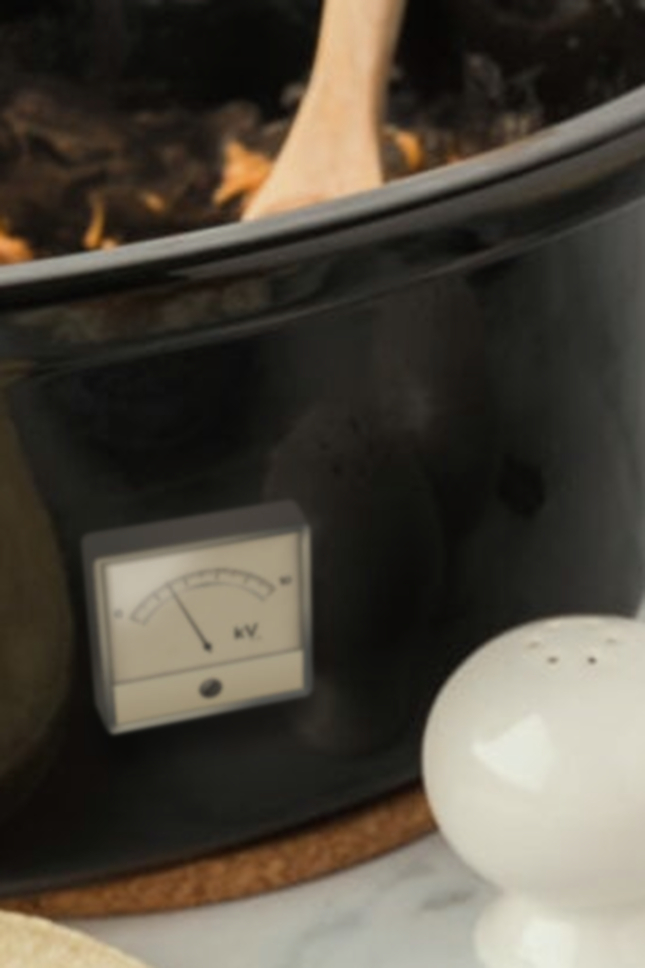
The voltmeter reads 3 kV
